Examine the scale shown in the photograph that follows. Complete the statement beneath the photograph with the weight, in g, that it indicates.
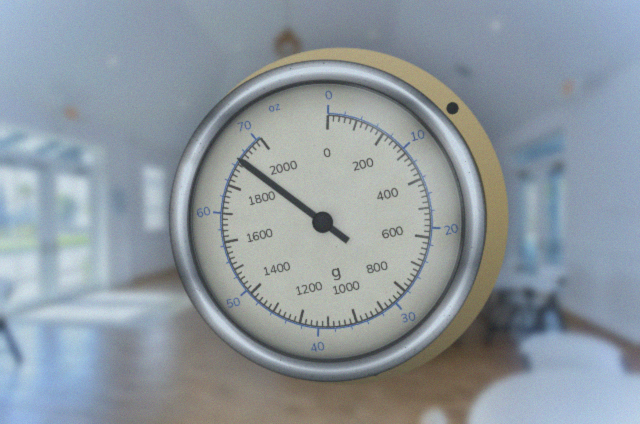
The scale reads 1900 g
